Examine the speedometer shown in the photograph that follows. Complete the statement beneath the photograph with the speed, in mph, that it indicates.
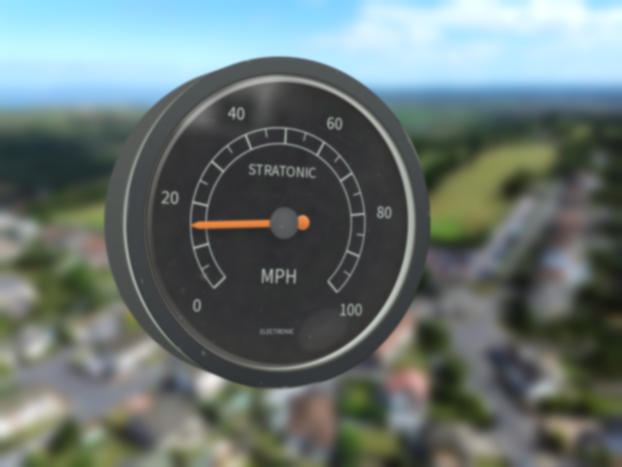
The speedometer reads 15 mph
